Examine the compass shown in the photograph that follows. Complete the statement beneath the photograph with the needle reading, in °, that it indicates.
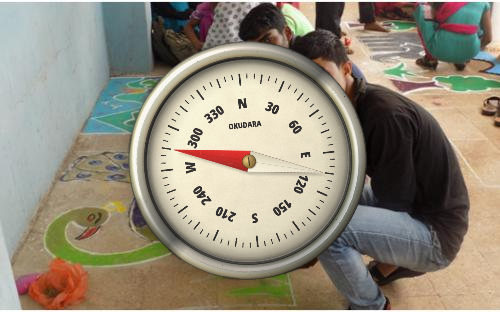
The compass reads 285 °
